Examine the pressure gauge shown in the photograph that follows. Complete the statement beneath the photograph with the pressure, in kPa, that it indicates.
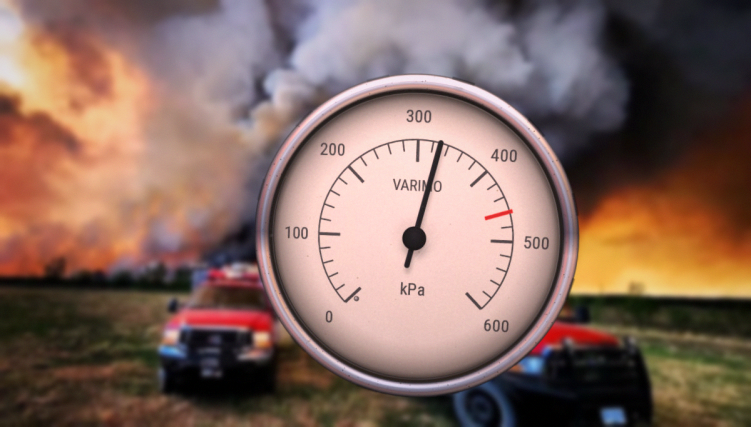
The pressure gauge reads 330 kPa
